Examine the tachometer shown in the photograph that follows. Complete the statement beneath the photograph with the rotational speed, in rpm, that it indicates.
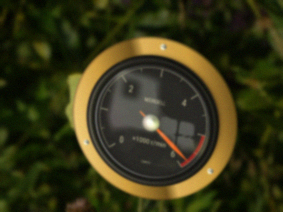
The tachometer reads 5750 rpm
